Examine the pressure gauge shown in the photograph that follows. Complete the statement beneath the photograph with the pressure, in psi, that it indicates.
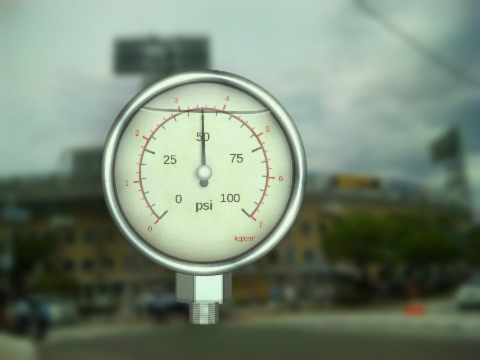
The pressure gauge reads 50 psi
